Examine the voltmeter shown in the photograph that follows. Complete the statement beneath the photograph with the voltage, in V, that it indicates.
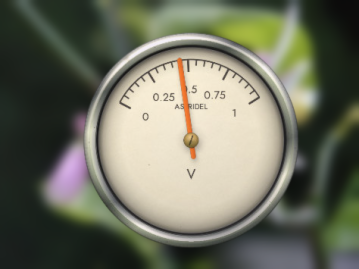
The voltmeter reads 0.45 V
